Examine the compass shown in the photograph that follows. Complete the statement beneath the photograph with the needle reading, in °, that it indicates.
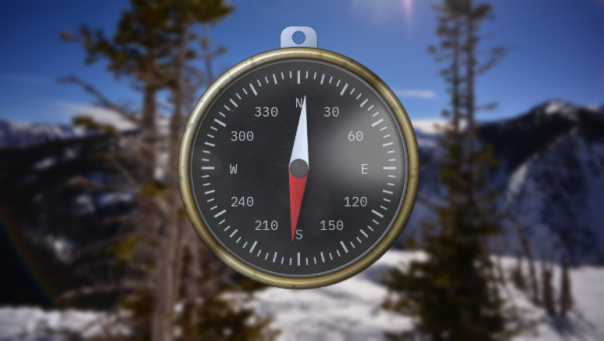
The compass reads 185 °
